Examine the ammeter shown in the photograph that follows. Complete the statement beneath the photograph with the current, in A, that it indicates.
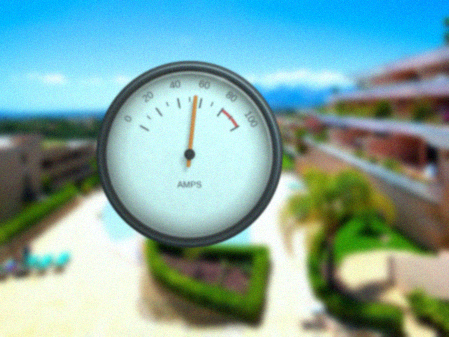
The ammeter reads 55 A
